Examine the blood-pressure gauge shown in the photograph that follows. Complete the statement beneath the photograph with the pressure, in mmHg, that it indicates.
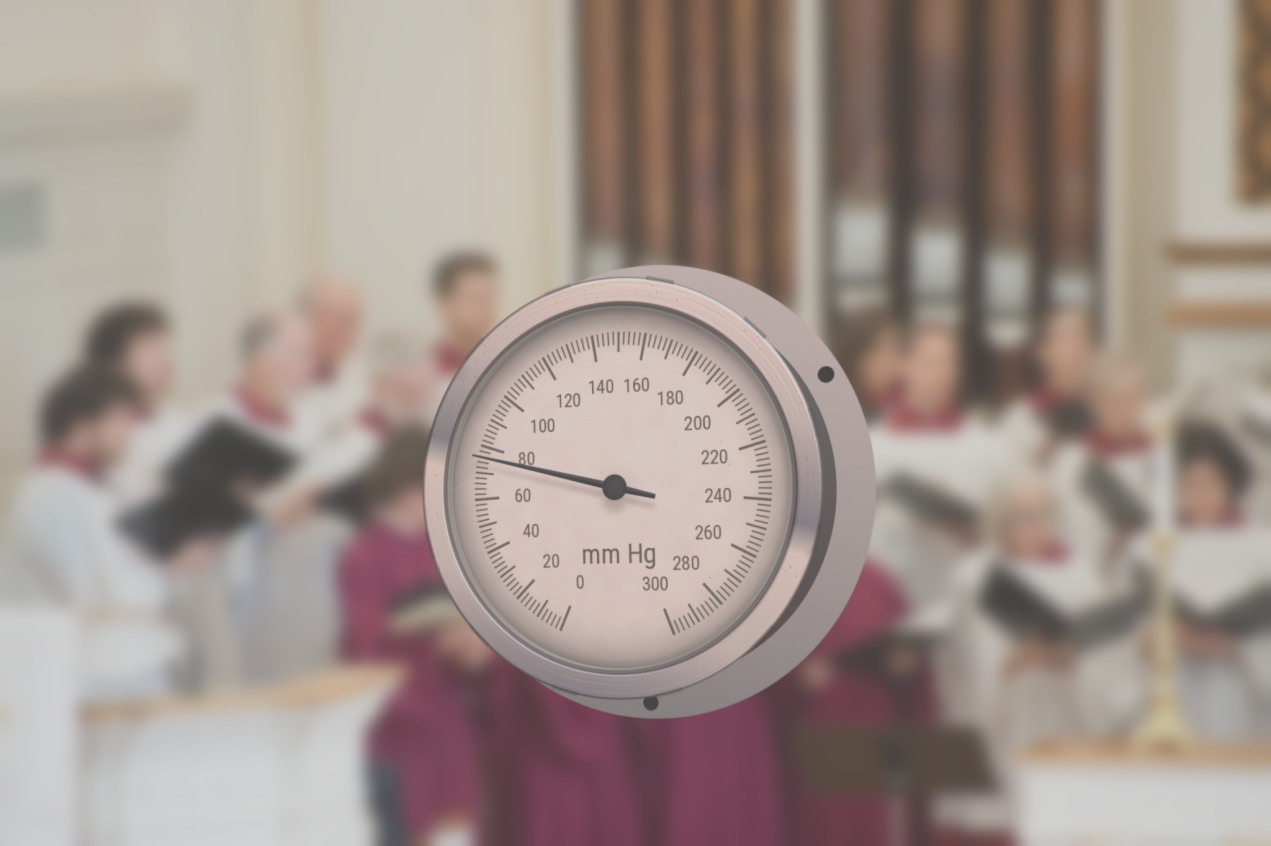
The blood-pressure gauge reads 76 mmHg
